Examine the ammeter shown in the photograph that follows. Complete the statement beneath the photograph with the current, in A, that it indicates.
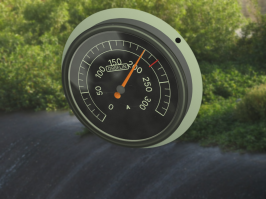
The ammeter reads 200 A
